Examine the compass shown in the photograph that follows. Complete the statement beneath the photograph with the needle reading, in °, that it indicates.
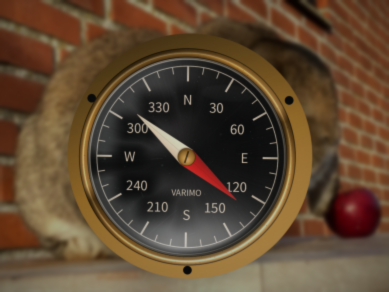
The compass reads 130 °
